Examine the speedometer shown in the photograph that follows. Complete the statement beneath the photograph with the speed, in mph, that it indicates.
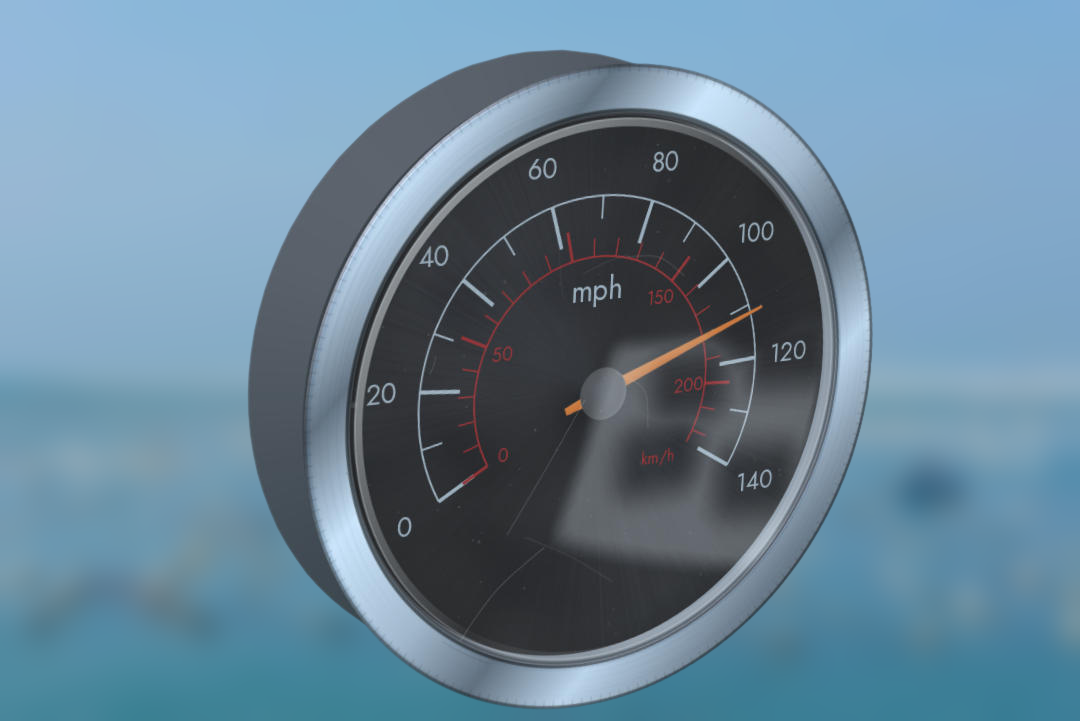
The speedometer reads 110 mph
